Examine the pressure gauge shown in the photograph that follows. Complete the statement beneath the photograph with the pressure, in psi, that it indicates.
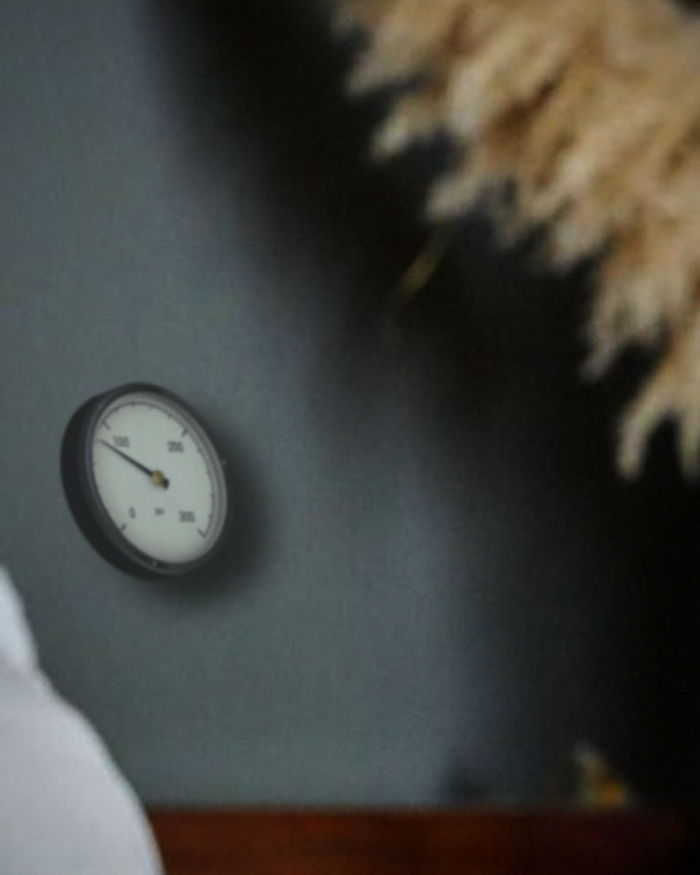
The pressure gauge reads 80 psi
